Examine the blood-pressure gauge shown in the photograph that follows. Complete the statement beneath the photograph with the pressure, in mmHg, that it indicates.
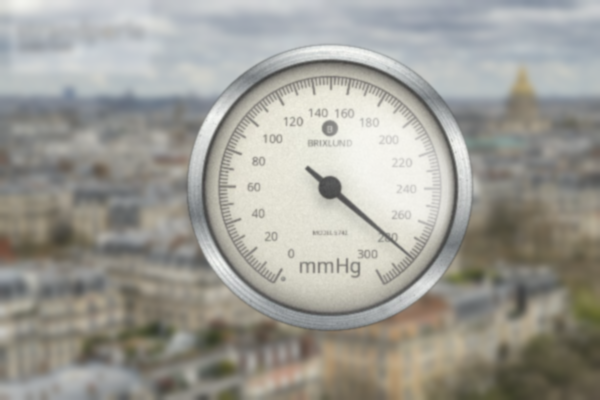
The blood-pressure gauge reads 280 mmHg
